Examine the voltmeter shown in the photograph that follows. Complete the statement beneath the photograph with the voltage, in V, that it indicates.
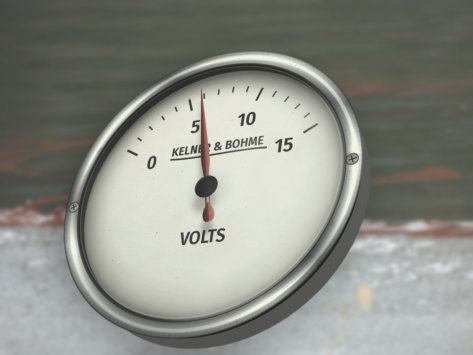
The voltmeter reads 6 V
